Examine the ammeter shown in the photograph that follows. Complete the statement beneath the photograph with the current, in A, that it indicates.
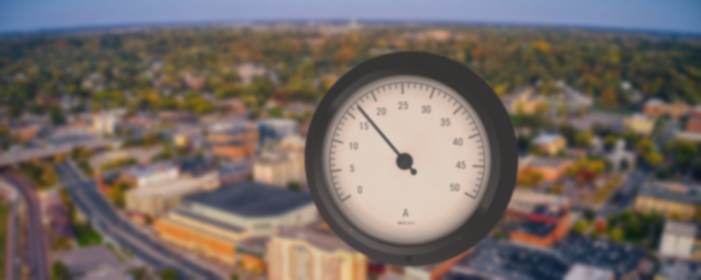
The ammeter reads 17 A
